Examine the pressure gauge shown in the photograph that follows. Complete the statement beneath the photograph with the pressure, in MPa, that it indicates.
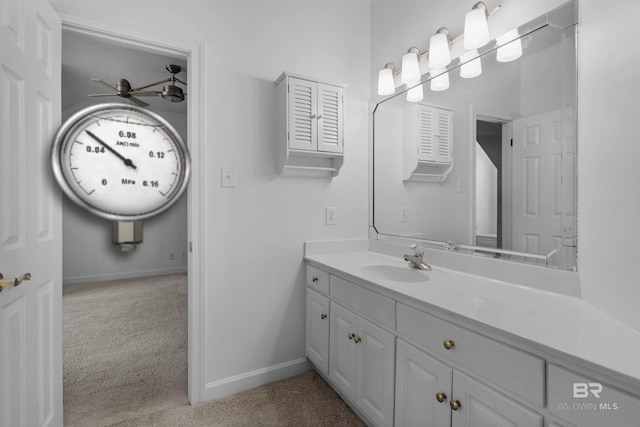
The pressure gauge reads 0.05 MPa
